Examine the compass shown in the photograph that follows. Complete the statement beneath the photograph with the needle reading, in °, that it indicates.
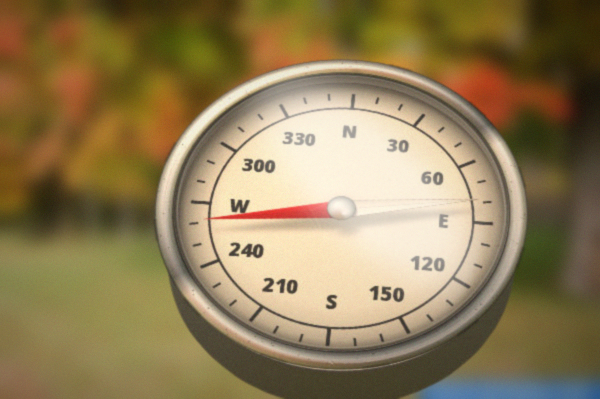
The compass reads 260 °
